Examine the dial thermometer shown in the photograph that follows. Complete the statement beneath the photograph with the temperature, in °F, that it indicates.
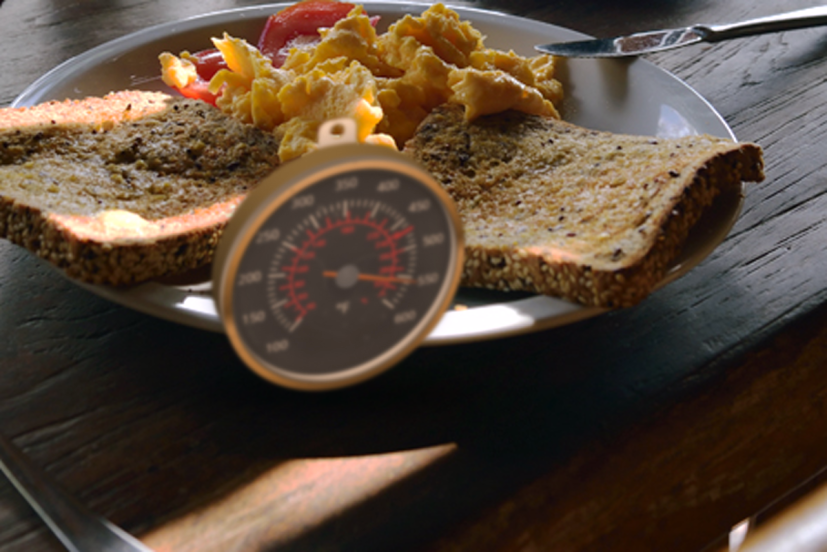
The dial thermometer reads 550 °F
